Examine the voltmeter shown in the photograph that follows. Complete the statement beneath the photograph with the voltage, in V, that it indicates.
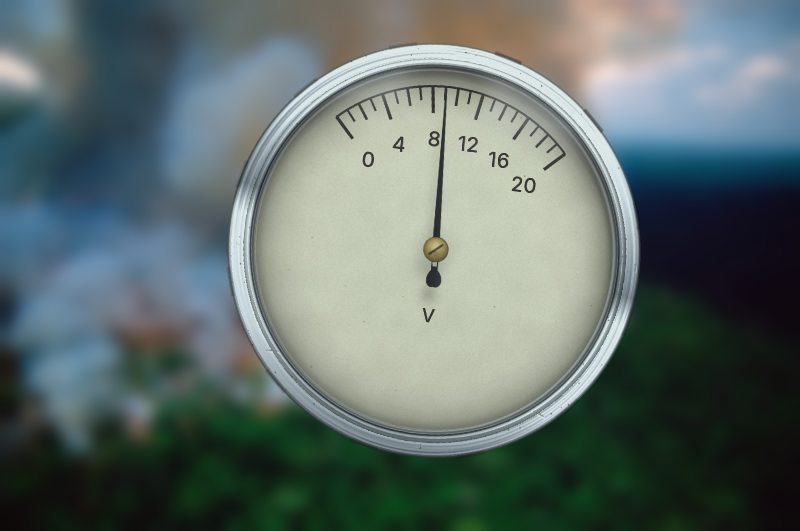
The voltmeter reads 9 V
